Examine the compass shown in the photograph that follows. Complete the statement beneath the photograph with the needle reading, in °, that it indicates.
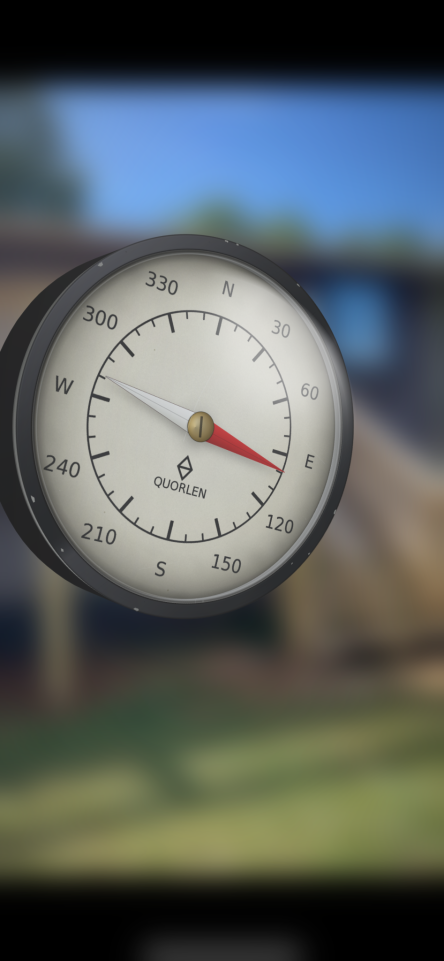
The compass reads 100 °
